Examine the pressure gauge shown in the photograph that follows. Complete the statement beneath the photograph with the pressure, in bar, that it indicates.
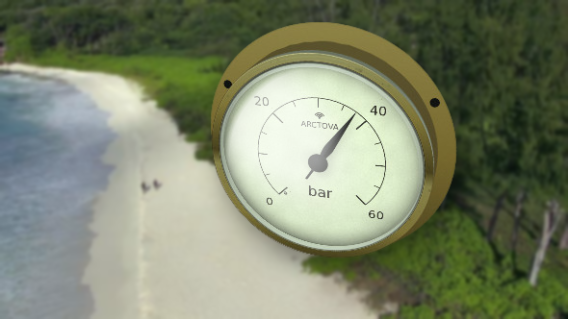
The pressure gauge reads 37.5 bar
